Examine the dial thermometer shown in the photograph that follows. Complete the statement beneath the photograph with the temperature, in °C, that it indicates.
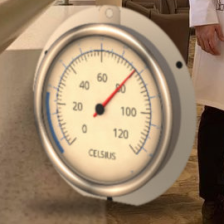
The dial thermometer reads 80 °C
